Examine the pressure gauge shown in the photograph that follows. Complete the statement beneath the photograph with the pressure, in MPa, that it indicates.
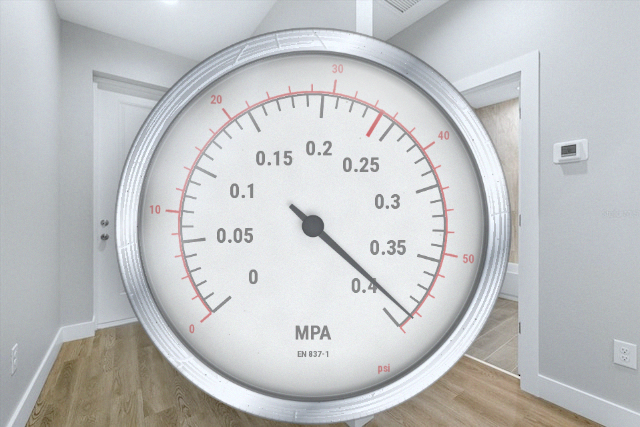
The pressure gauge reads 0.39 MPa
